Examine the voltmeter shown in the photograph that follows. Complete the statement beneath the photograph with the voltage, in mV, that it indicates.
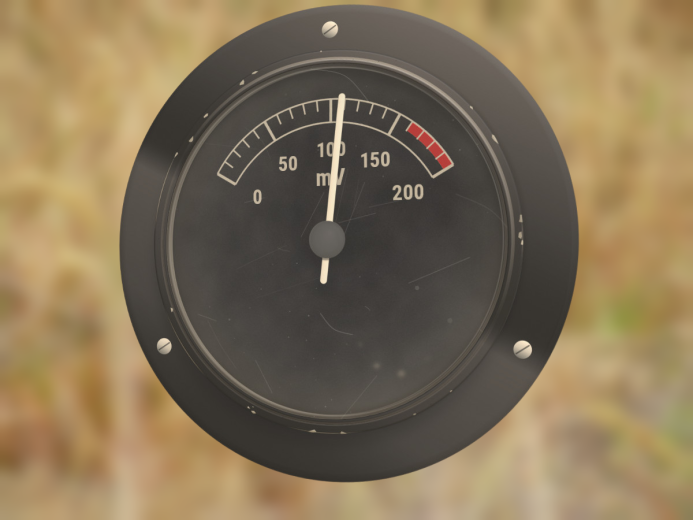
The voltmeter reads 110 mV
